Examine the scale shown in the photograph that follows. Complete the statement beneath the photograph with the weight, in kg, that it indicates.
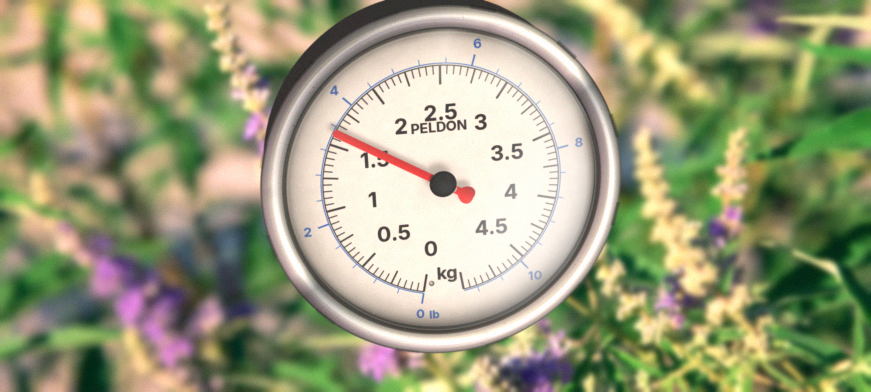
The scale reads 1.6 kg
